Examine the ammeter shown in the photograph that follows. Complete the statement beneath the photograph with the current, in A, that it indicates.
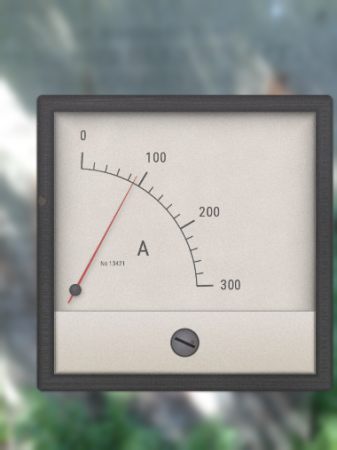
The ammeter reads 90 A
